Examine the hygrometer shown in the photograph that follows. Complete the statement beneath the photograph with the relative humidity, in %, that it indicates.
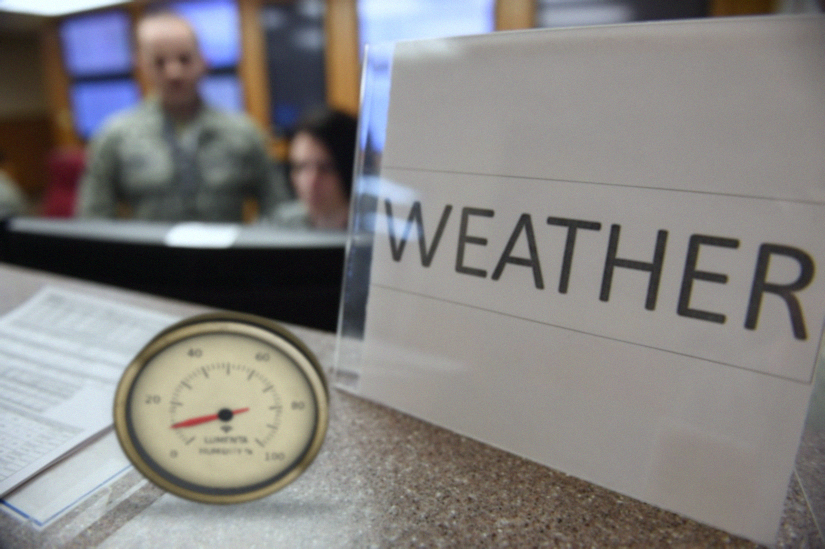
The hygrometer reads 10 %
